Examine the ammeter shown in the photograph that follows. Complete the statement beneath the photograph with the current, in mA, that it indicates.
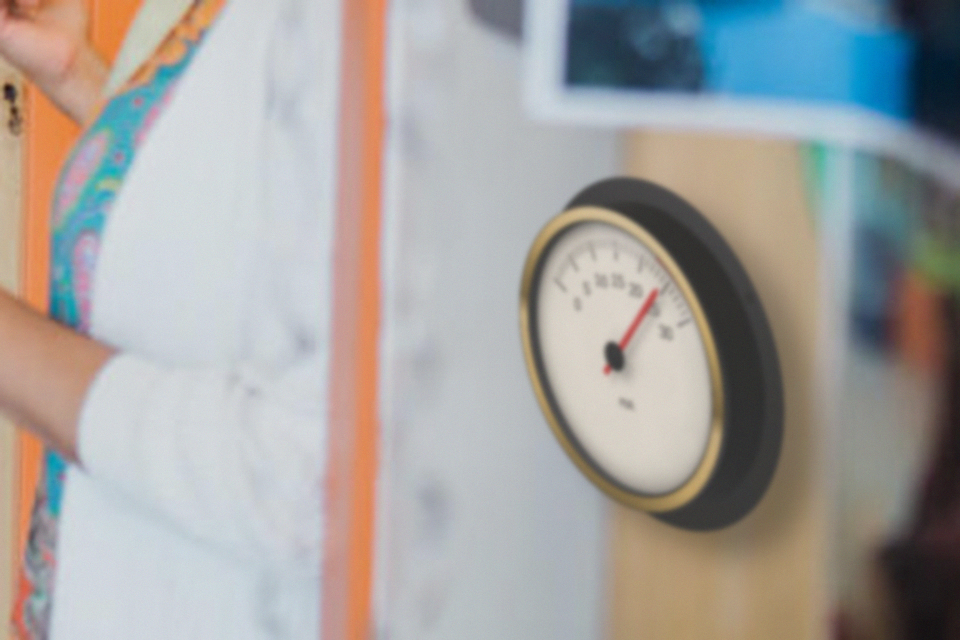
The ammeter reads 25 mA
